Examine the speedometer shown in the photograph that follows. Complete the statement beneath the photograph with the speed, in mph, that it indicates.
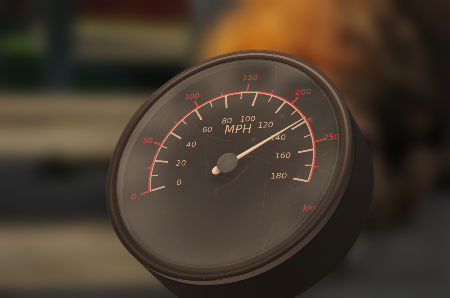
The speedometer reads 140 mph
